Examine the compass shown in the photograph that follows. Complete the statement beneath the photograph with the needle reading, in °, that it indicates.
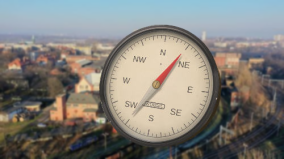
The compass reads 30 °
